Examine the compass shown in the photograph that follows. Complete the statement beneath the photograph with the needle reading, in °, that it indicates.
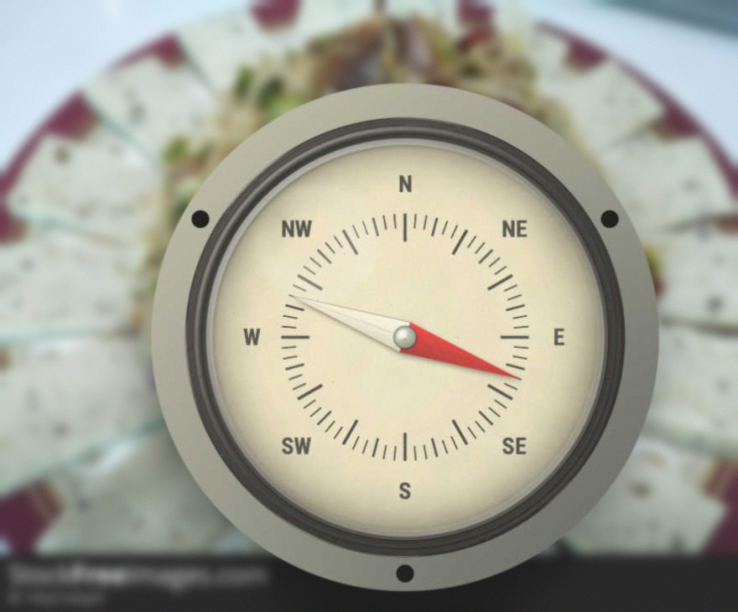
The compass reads 110 °
